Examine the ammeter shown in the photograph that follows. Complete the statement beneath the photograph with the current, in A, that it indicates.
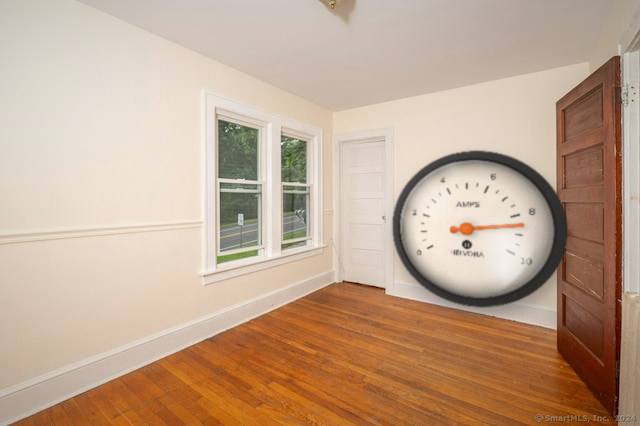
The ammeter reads 8.5 A
